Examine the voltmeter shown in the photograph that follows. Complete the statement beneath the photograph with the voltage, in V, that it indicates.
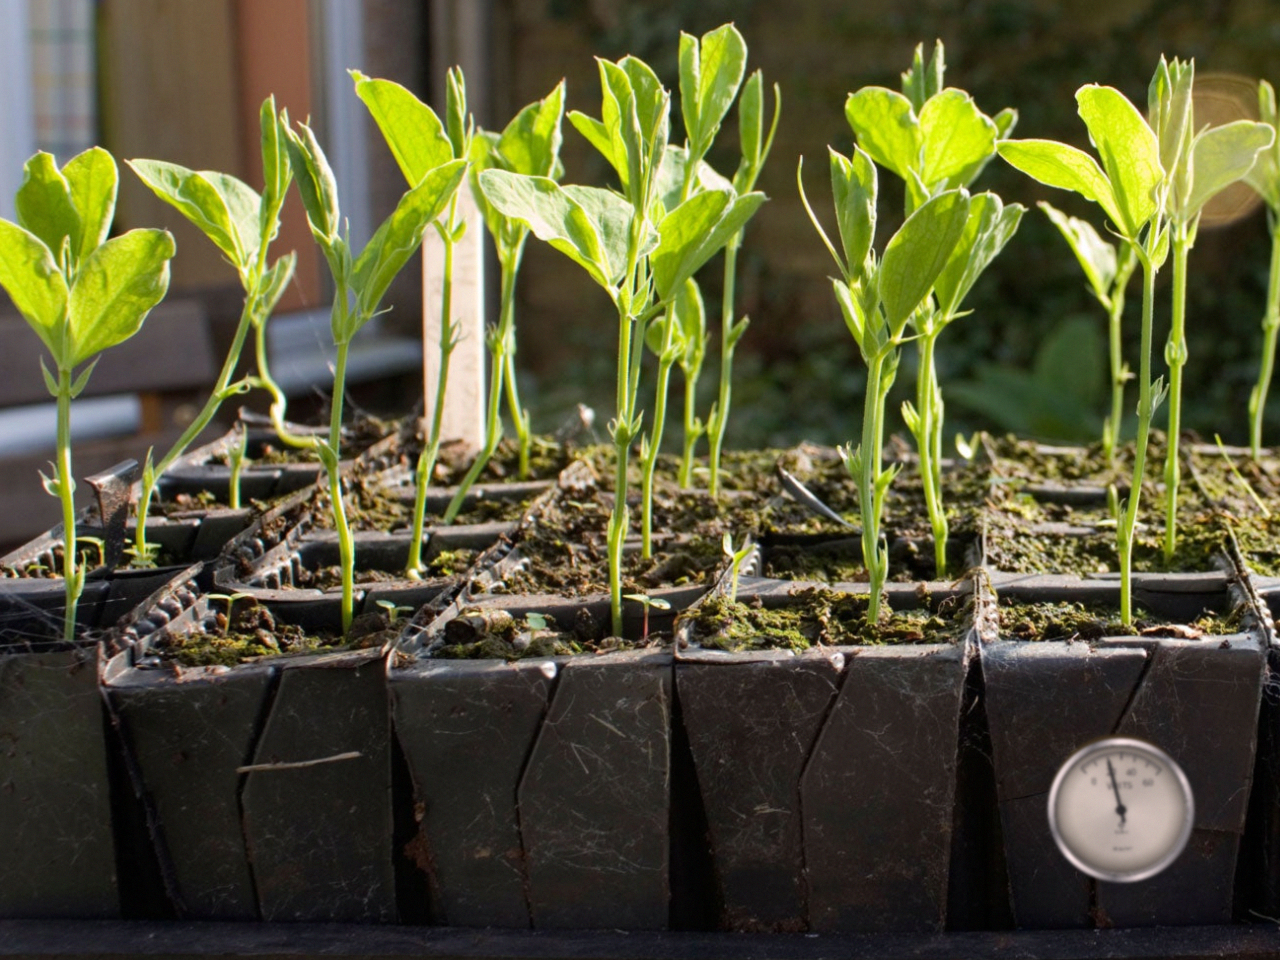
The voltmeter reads 20 V
